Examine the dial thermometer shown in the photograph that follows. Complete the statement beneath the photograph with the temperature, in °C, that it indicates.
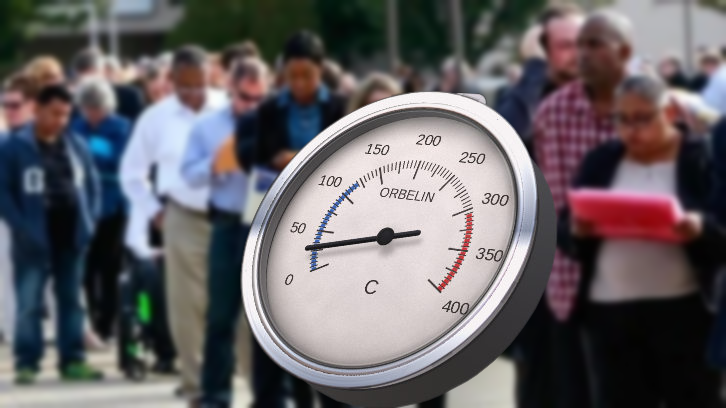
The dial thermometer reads 25 °C
